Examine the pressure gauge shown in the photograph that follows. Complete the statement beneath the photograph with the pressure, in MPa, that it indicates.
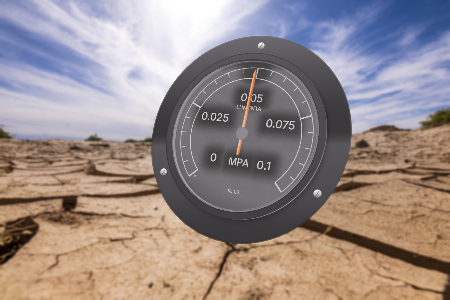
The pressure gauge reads 0.05 MPa
